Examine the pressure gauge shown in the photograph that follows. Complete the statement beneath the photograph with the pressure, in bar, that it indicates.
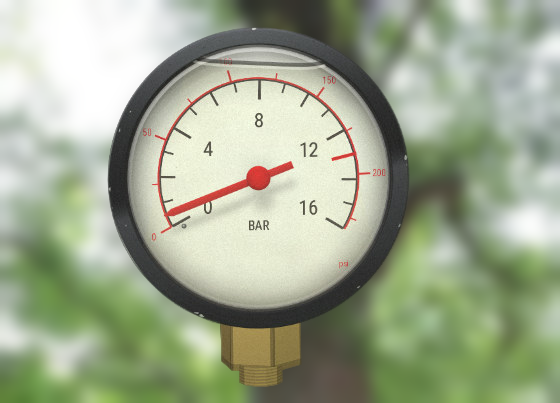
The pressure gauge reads 0.5 bar
